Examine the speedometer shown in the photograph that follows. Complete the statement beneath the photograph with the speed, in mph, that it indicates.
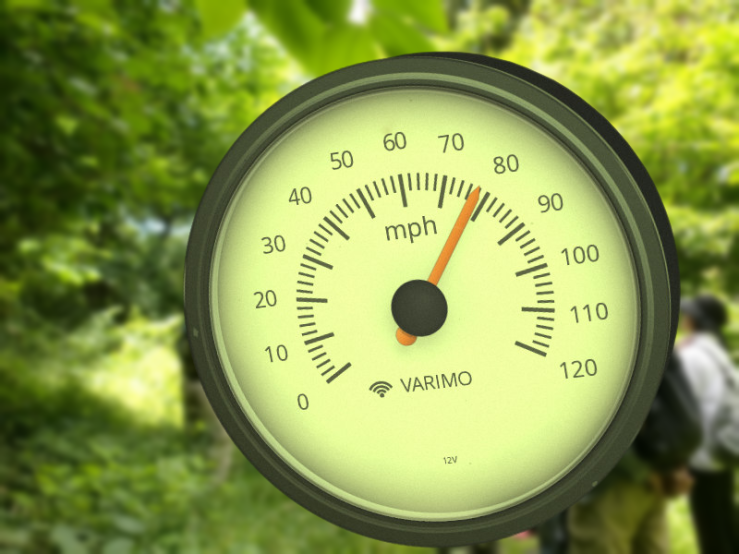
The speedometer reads 78 mph
